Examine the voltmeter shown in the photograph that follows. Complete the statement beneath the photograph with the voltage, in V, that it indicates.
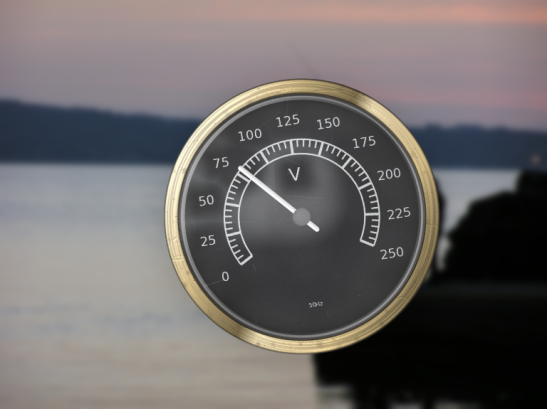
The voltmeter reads 80 V
